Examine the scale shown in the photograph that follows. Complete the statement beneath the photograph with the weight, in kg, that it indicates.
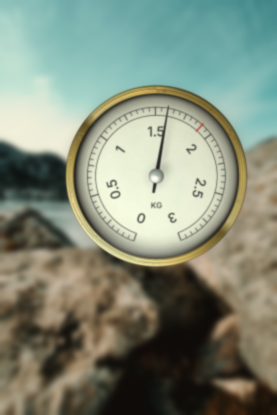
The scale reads 1.6 kg
